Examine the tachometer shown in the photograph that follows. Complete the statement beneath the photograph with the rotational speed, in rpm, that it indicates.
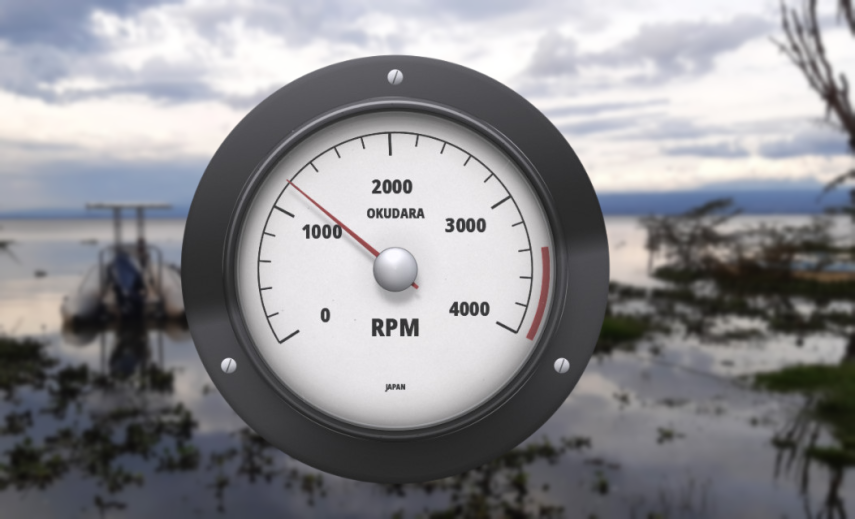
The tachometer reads 1200 rpm
